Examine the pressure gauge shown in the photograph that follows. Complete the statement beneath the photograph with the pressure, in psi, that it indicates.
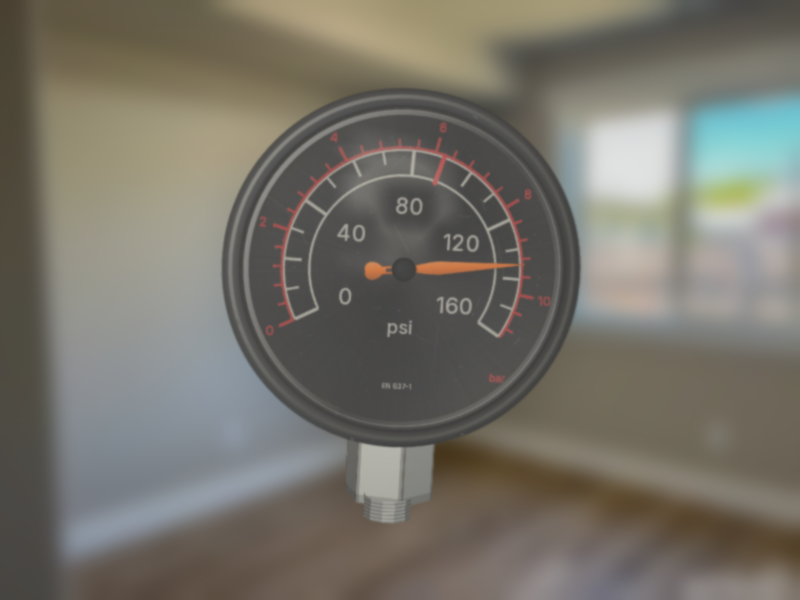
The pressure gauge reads 135 psi
